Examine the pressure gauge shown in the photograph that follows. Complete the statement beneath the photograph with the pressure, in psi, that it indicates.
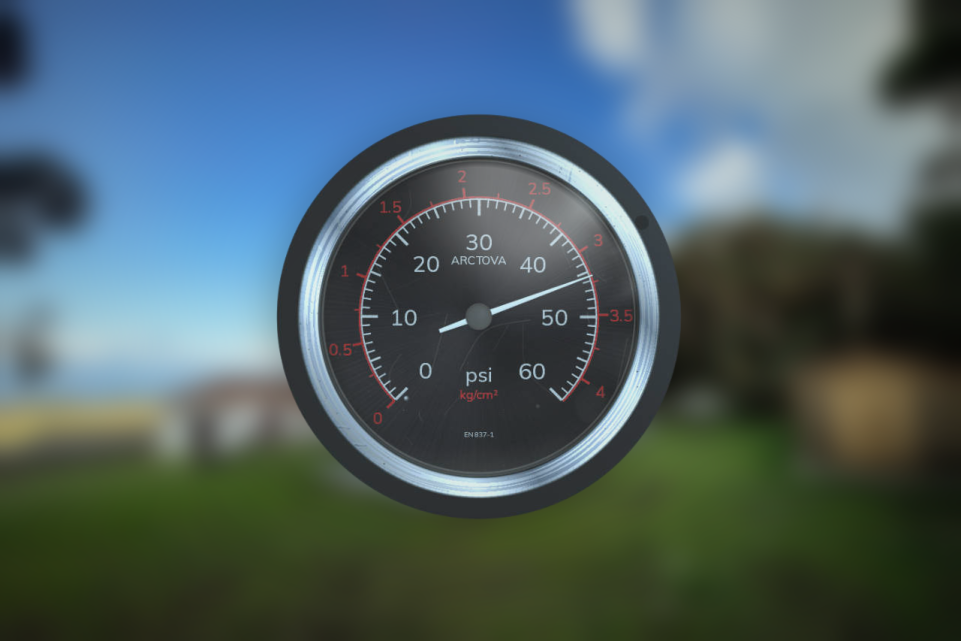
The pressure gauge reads 45.5 psi
